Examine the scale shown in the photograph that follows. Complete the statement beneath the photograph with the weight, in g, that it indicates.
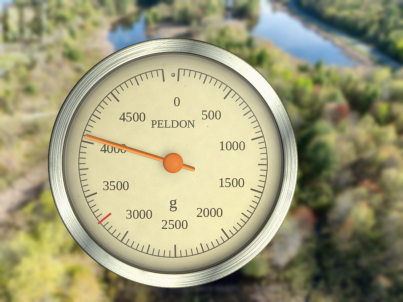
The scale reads 4050 g
